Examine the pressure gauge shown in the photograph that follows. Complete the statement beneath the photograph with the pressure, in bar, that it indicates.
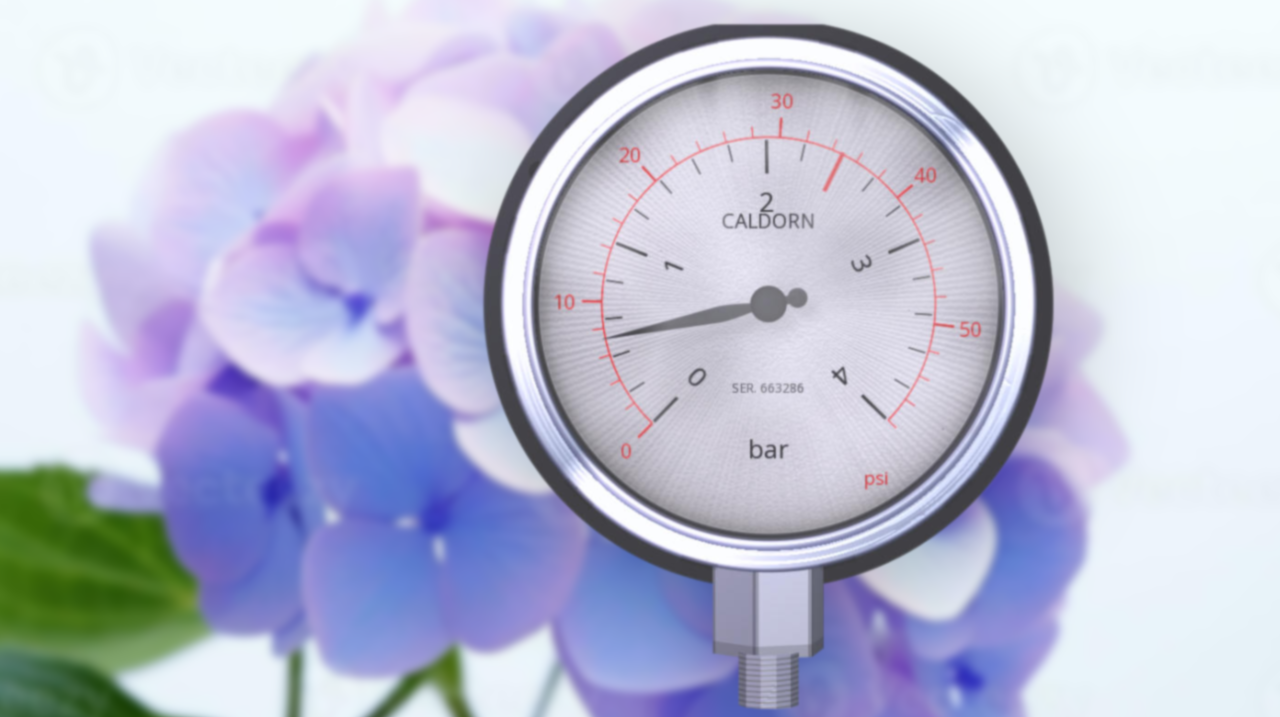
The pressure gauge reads 0.5 bar
